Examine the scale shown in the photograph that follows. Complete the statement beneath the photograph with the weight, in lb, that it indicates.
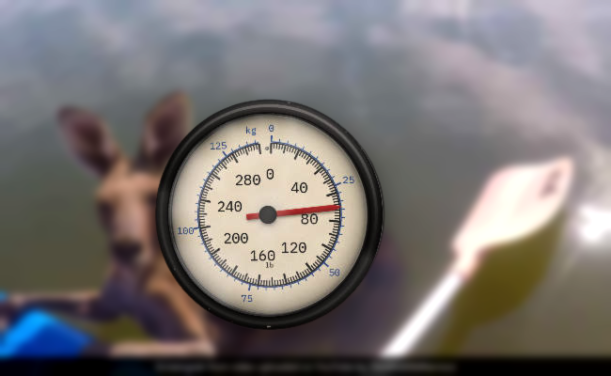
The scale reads 70 lb
